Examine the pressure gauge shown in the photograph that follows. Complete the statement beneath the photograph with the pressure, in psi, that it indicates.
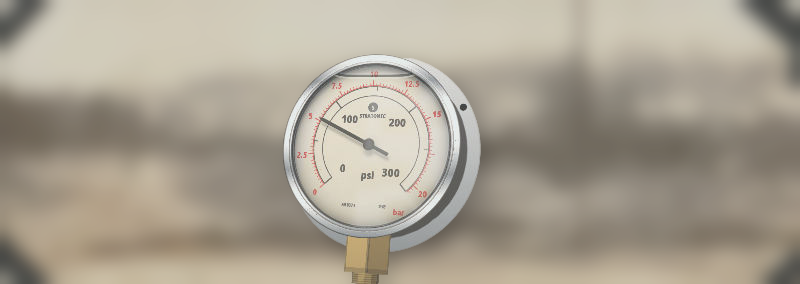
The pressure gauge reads 75 psi
